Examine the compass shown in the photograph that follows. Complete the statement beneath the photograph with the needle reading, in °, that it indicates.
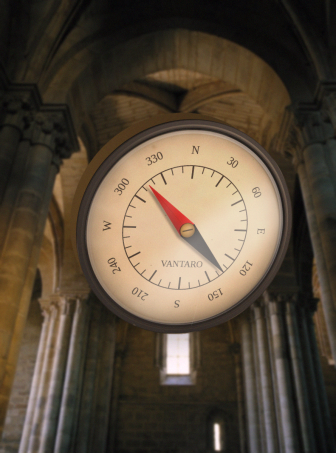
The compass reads 315 °
